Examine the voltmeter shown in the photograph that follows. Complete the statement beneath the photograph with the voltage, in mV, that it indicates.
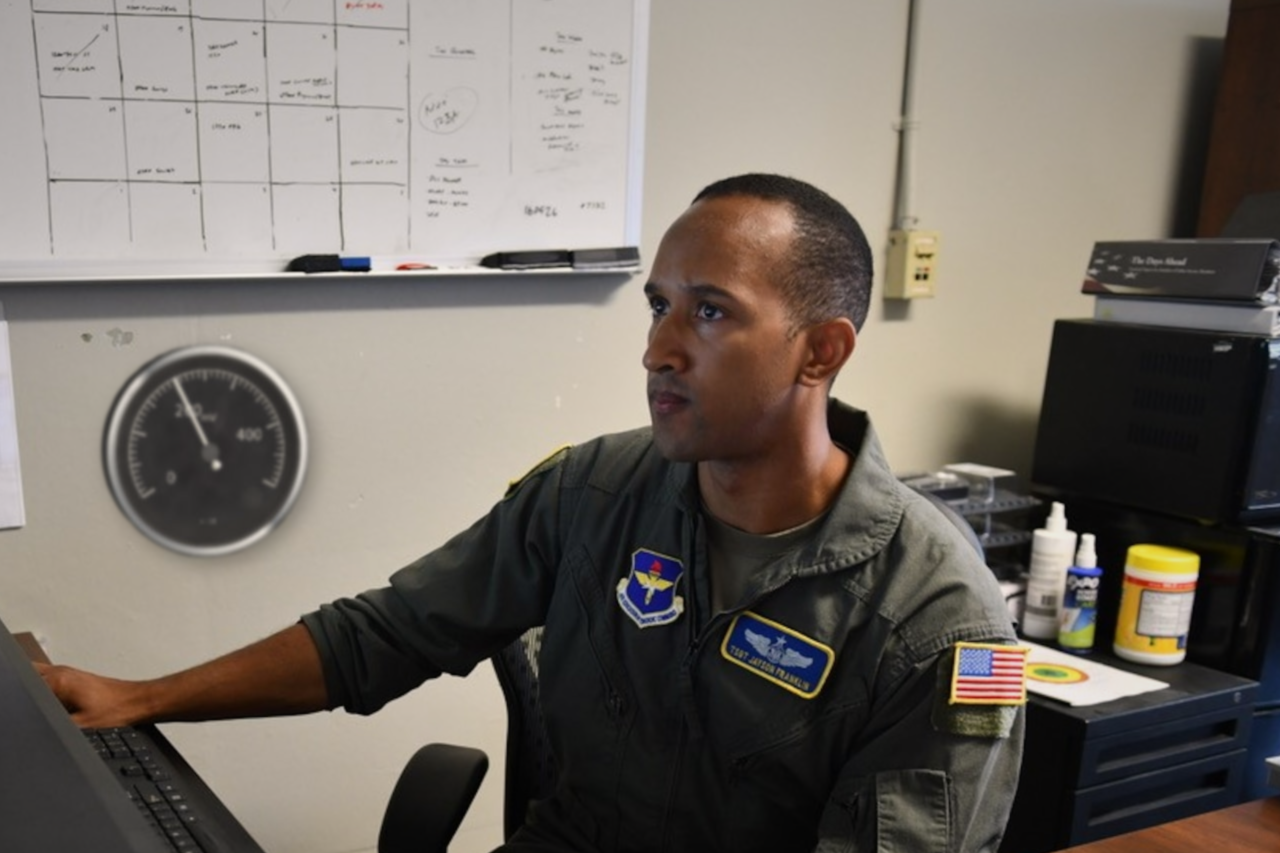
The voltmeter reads 200 mV
